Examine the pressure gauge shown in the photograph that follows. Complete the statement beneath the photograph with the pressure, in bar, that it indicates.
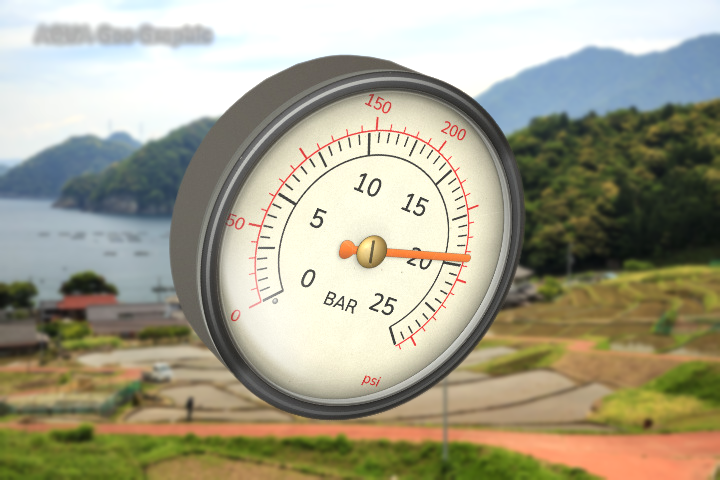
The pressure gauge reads 19.5 bar
